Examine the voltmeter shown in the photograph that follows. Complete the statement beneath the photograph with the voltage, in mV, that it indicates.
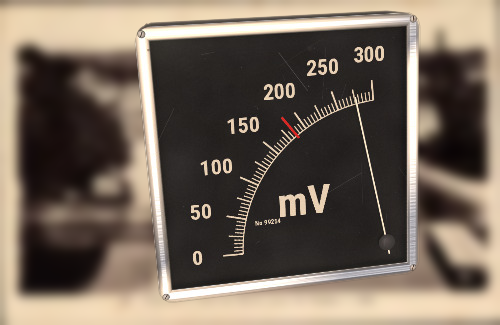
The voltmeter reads 275 mV
